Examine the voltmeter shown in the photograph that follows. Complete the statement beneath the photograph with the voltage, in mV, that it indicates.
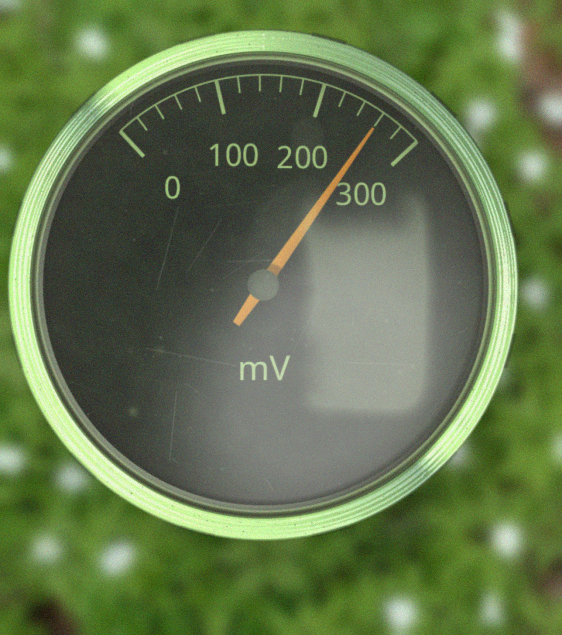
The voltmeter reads 260 mV
